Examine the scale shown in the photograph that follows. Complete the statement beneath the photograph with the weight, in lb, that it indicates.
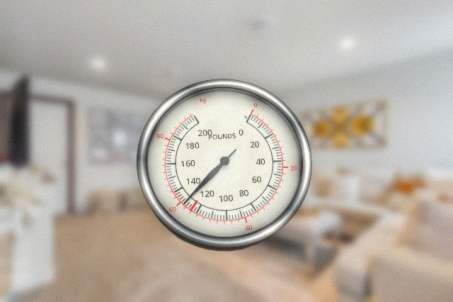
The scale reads 130 lb
